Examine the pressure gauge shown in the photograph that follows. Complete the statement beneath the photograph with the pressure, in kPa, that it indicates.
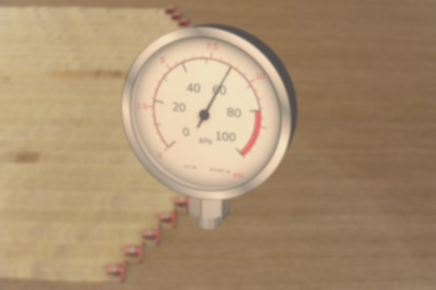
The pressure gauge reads 60 kPa
